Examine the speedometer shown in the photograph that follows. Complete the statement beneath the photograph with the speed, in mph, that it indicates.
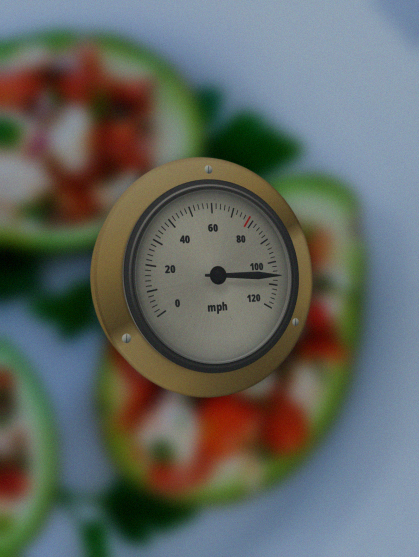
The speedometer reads 106 mph
